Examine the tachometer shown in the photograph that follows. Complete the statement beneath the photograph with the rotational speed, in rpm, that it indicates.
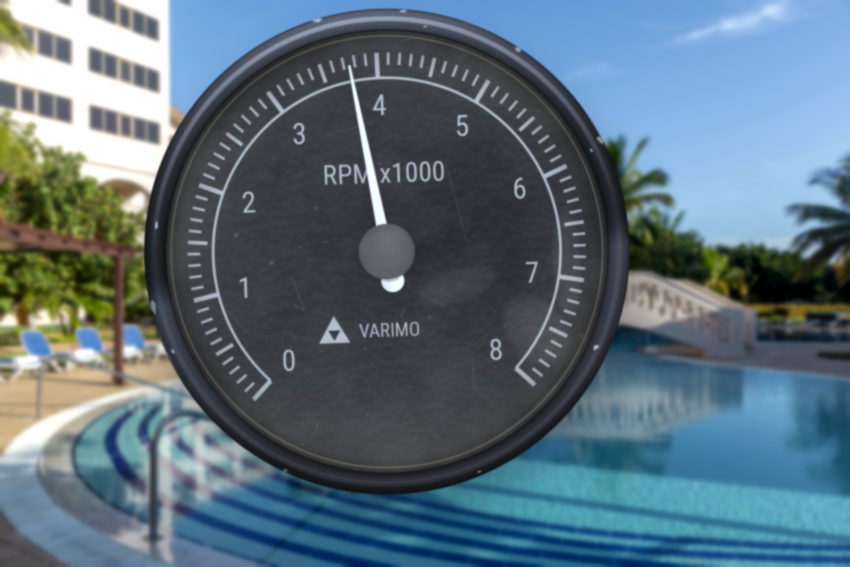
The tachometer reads 3750 rpm
